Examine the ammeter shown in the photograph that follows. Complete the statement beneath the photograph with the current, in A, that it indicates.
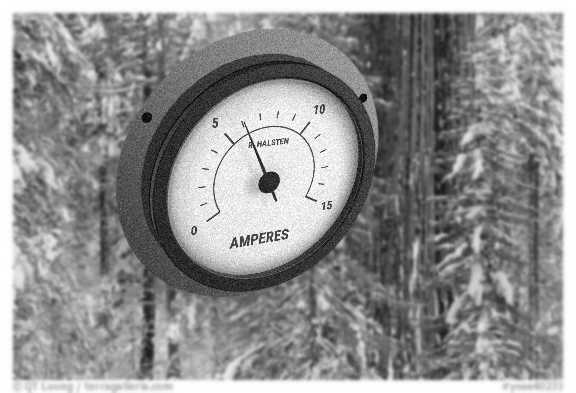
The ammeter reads 6 A
